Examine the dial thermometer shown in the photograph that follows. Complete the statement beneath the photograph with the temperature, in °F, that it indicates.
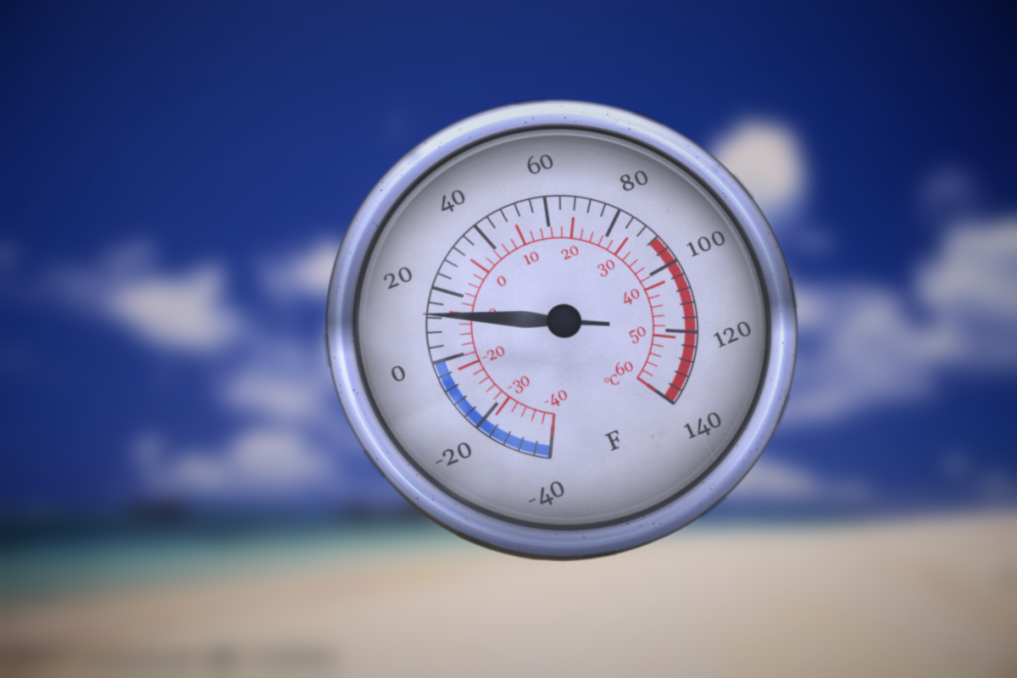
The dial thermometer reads 12 °F
